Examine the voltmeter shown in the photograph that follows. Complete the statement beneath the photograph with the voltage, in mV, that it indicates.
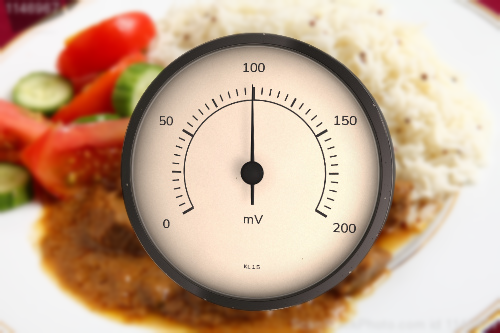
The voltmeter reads 100 mV
